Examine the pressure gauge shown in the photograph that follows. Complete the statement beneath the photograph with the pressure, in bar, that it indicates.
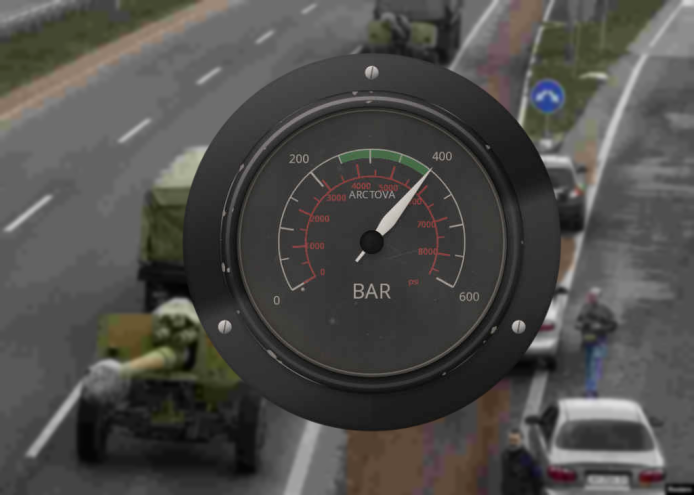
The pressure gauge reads 400 bar
